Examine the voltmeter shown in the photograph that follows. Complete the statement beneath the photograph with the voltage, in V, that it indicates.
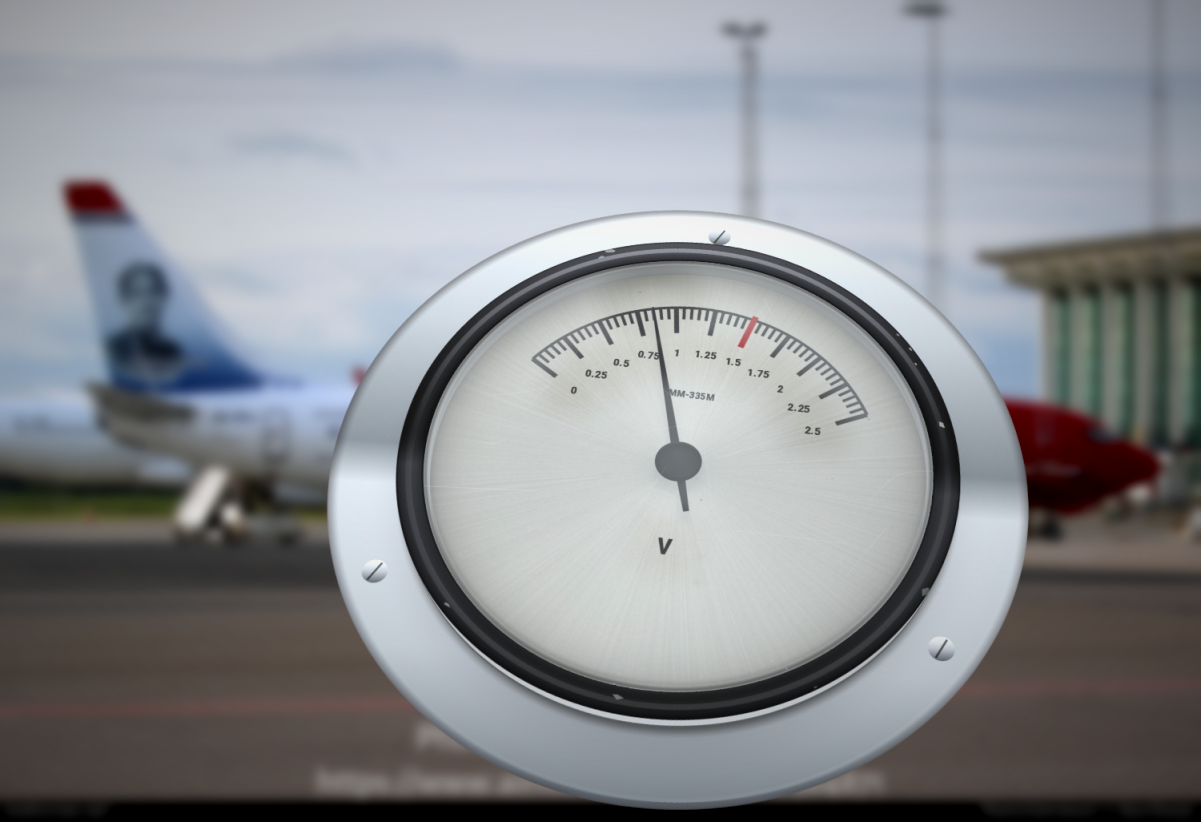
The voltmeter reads 0.85 V
